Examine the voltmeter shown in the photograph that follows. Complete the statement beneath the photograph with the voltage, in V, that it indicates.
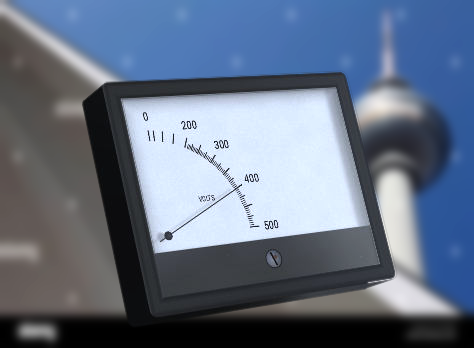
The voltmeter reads 400 V
